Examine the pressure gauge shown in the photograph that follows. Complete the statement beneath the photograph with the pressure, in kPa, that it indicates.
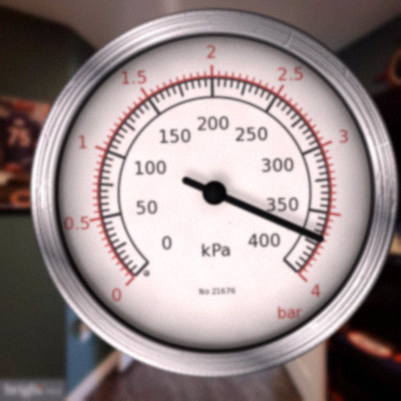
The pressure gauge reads 370 kPa
